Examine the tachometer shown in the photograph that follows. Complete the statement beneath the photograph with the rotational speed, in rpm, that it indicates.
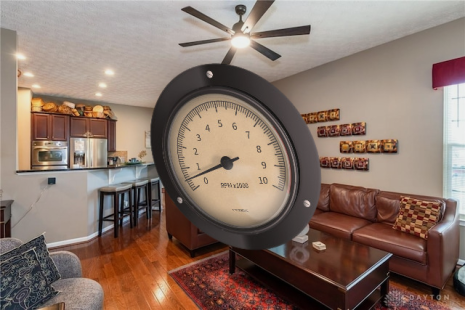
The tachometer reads 500 rpm
